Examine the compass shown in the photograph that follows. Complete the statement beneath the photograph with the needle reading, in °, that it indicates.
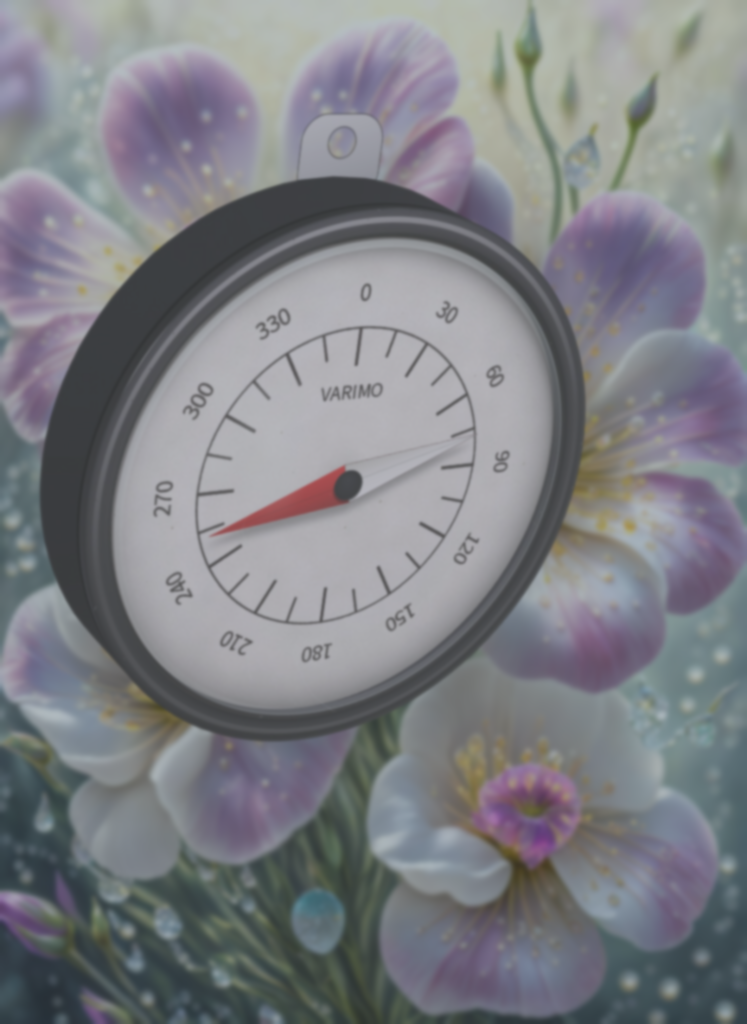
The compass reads 255 °
